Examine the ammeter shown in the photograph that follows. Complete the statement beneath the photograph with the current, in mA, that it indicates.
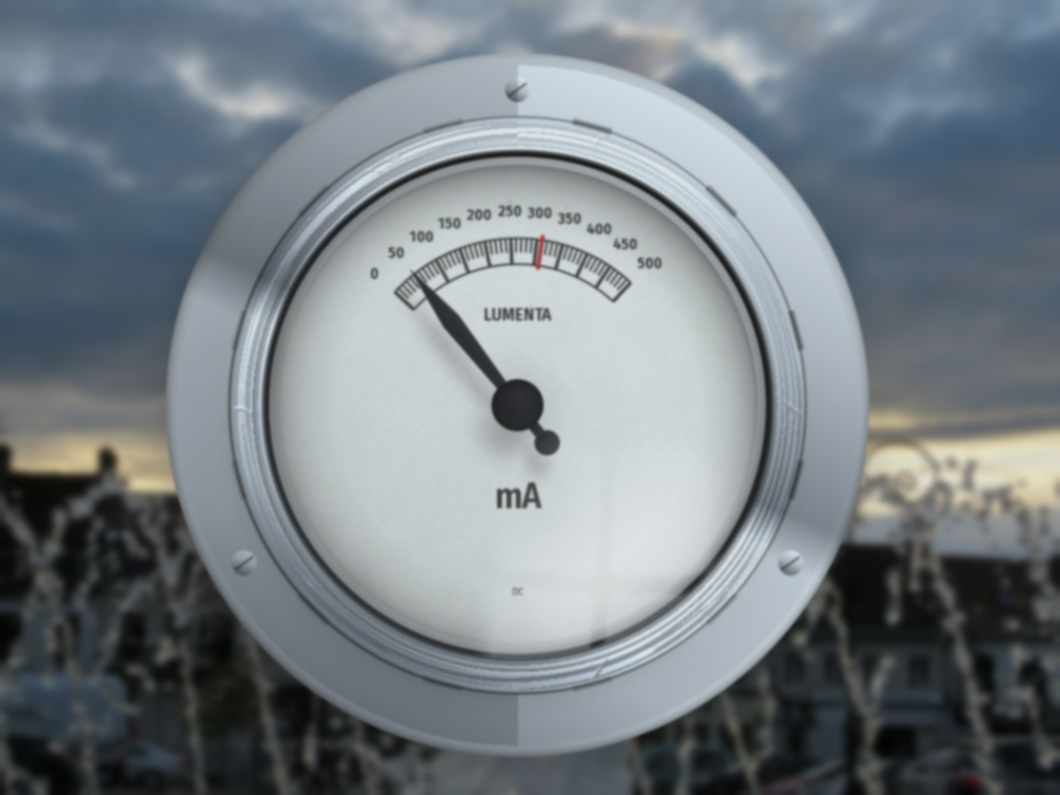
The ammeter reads 50 mA
